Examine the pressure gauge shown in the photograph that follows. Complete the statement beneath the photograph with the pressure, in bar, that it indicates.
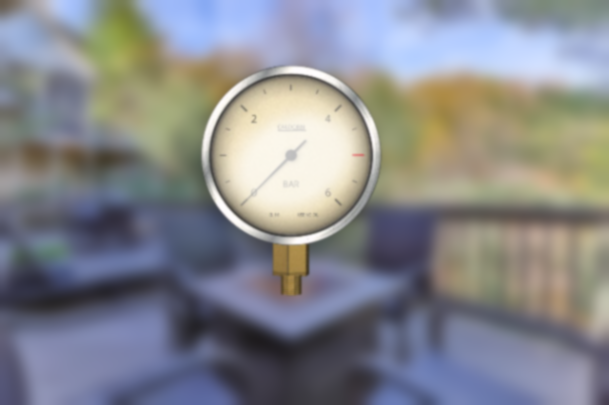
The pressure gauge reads 0 bar
